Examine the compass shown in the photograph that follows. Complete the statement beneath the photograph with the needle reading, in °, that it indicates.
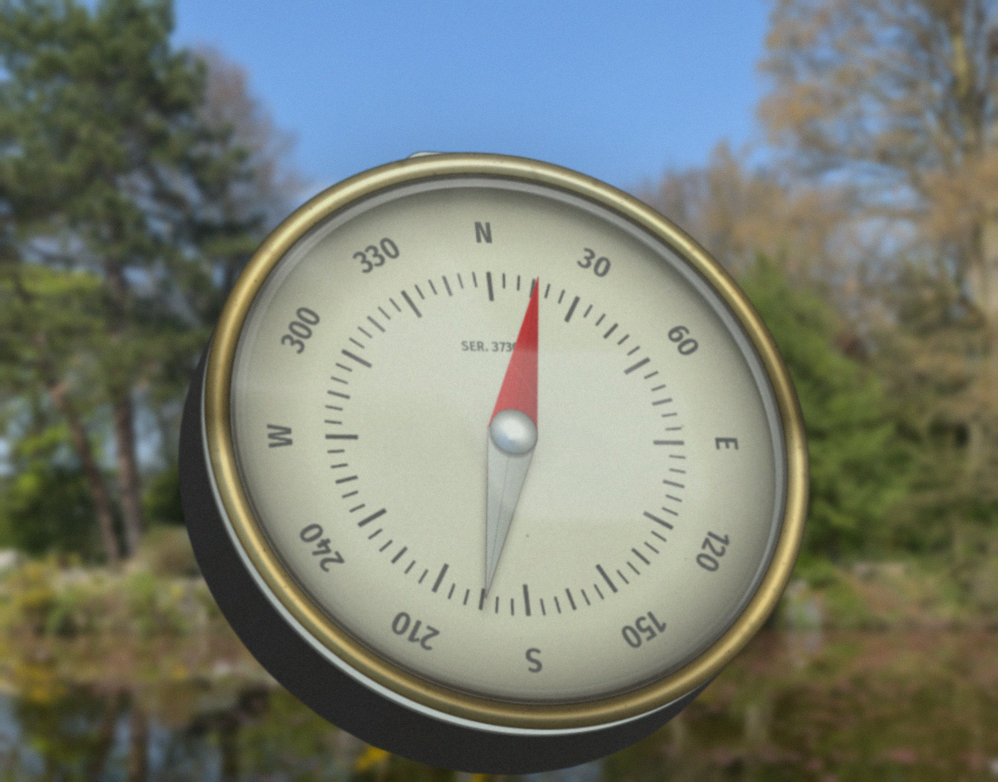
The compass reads 15 °
